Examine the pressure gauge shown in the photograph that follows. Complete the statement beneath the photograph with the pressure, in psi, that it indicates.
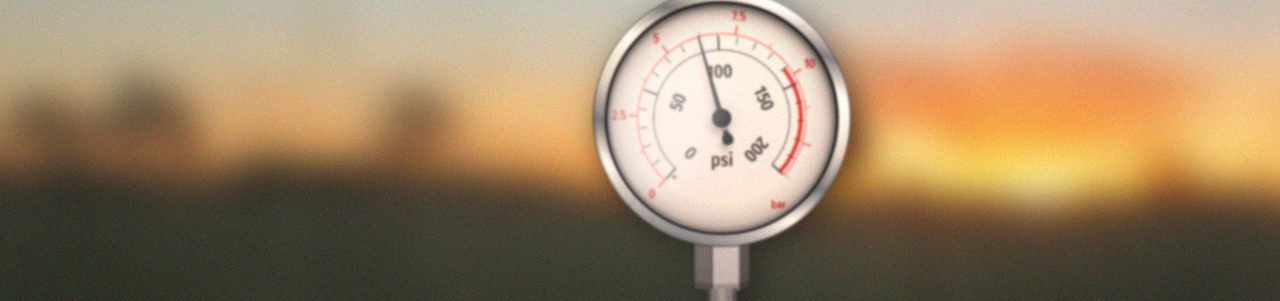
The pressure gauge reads 90 psi
